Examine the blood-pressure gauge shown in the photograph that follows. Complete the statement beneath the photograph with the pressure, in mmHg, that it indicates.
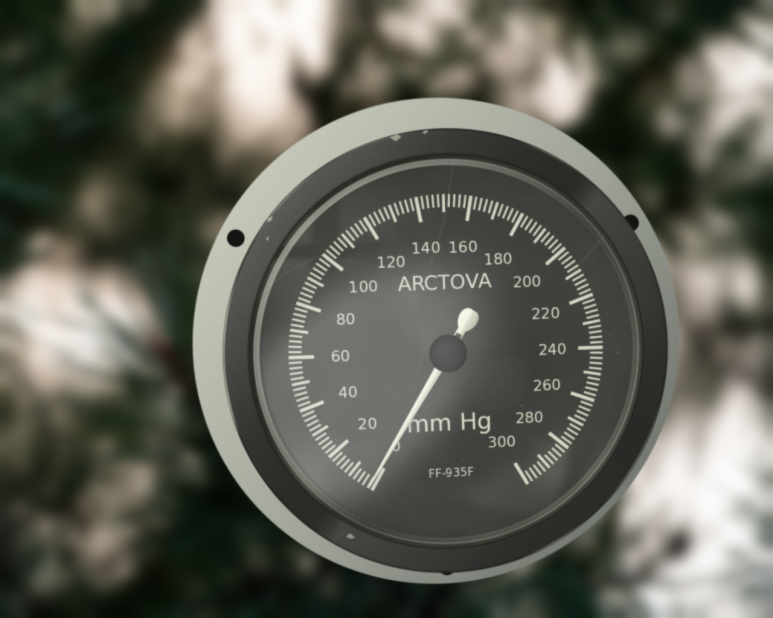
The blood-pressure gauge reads 2 mmHg
